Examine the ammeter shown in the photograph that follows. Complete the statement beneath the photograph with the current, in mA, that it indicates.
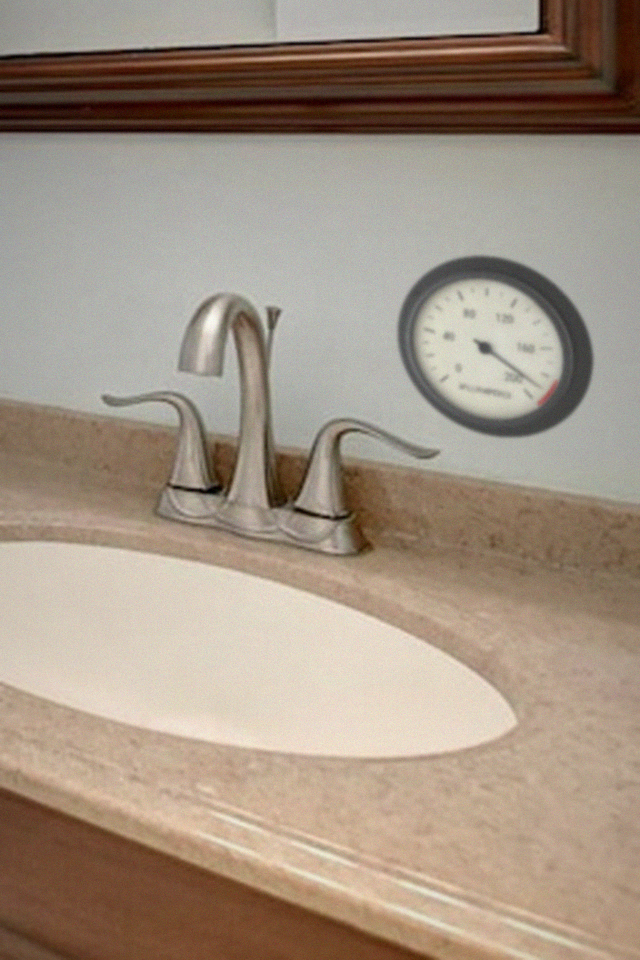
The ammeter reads 190 mA
